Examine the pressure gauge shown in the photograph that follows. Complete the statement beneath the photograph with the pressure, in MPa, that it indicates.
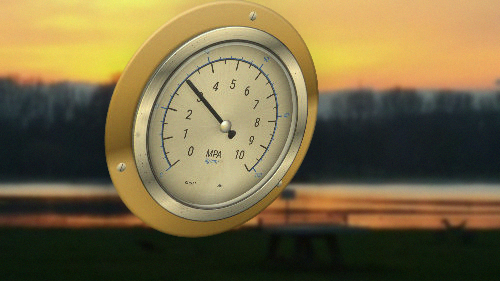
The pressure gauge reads 3 MPa
